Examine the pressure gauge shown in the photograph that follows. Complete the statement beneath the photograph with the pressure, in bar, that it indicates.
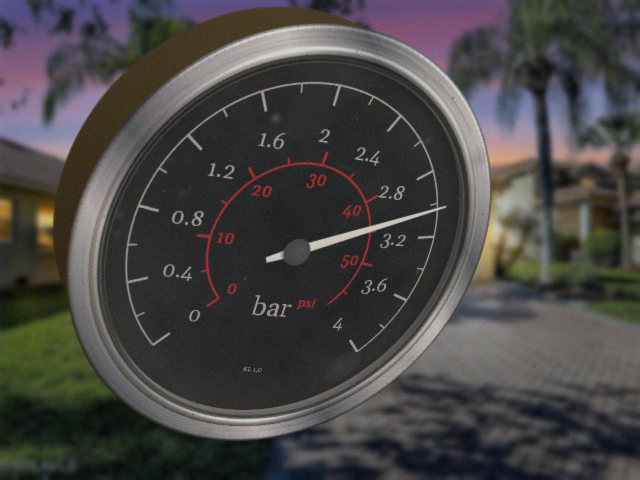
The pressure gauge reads 3 bar
